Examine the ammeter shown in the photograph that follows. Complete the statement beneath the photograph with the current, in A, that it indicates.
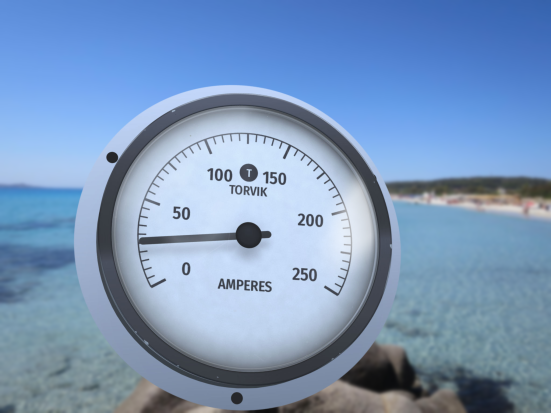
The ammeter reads 25 A
